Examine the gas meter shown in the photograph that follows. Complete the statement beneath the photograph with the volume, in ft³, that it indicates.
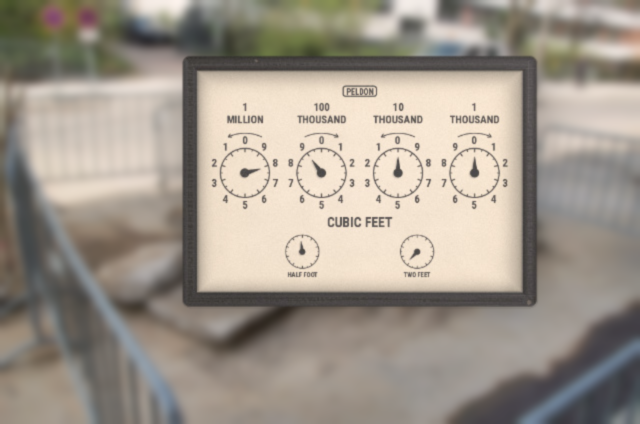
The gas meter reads 790000 ft³
